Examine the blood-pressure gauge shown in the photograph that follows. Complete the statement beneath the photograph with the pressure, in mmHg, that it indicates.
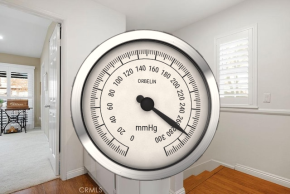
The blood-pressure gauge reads 270 mmHg
